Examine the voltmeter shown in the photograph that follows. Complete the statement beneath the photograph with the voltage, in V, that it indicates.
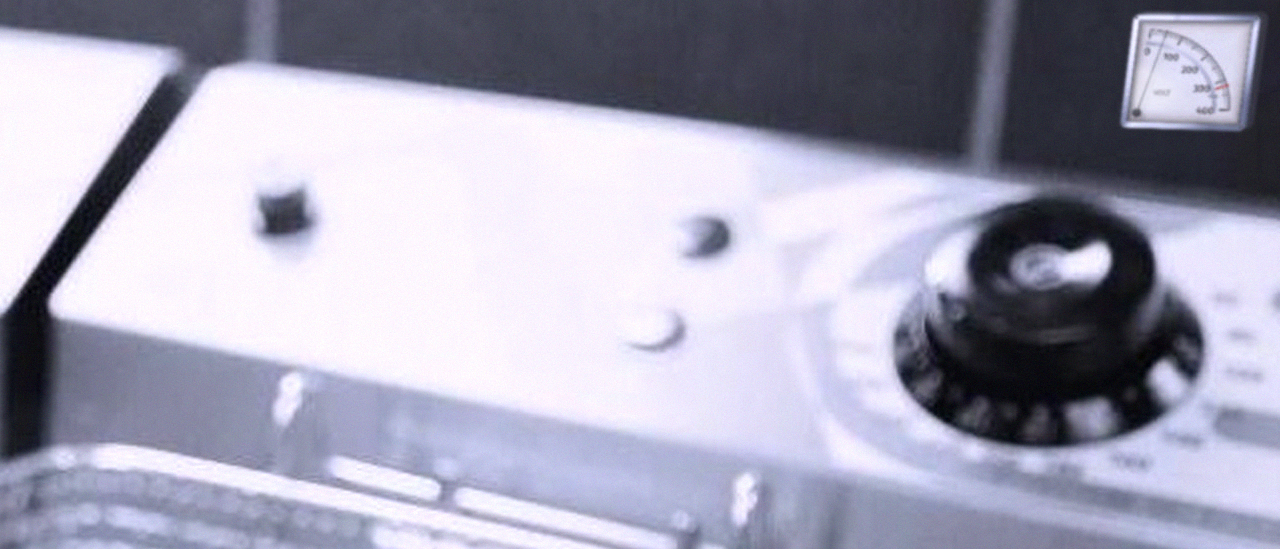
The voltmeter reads 50 V
